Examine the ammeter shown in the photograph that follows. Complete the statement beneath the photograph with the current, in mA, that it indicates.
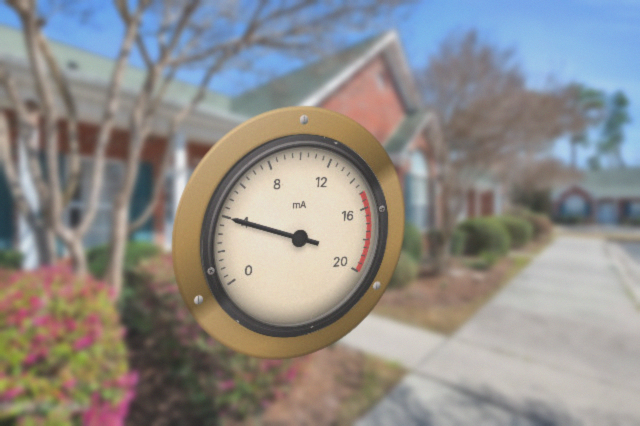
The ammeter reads 4 mA
